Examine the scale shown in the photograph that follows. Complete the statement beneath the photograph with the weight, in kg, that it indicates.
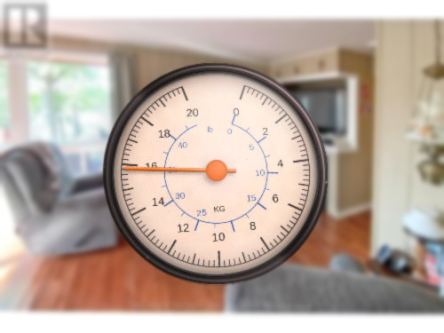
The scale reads 15.8 kg
